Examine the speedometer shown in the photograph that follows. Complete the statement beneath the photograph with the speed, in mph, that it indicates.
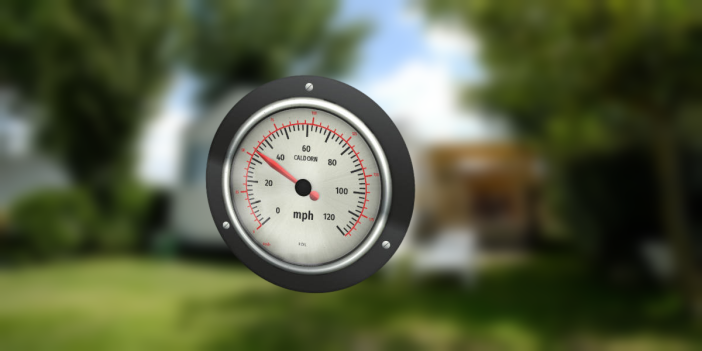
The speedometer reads 34 mph
